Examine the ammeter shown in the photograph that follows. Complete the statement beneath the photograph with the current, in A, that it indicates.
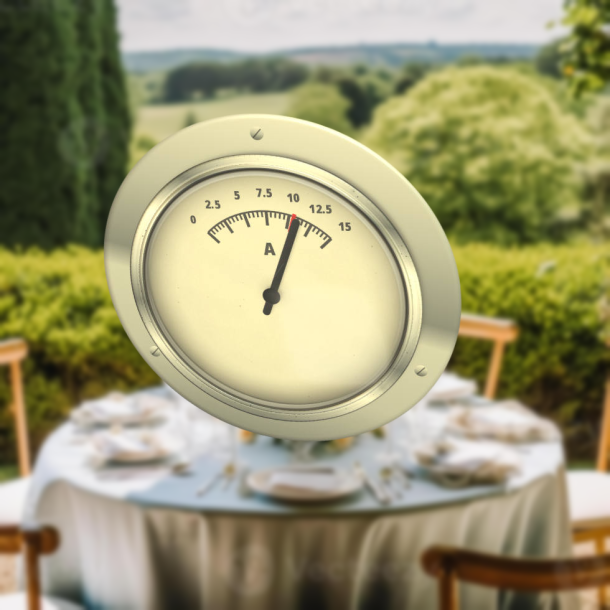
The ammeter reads 11 A
